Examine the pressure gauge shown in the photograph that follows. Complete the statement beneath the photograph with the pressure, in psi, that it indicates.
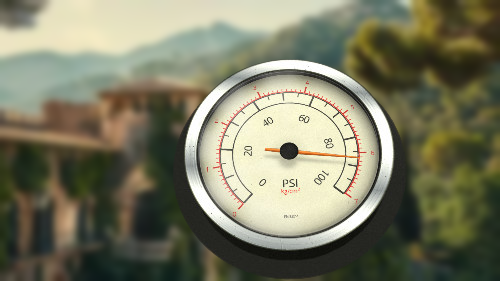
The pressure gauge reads 87.5 psi
